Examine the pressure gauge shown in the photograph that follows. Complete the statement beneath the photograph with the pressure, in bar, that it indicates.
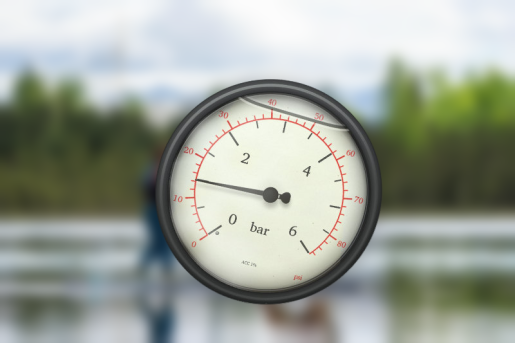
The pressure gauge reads 1 bar
